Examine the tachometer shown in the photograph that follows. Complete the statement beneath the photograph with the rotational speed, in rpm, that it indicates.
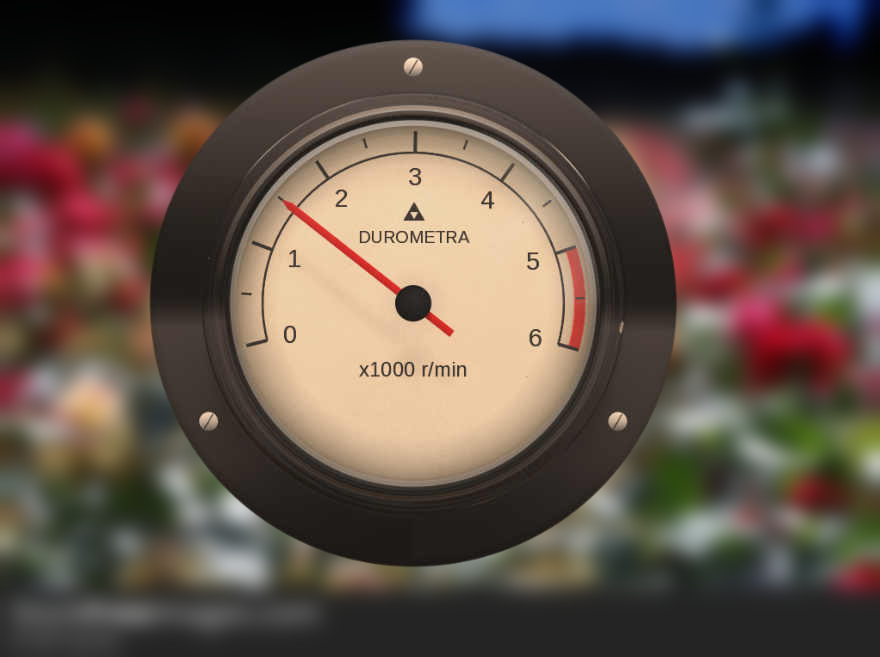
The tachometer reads 1500 rpm
